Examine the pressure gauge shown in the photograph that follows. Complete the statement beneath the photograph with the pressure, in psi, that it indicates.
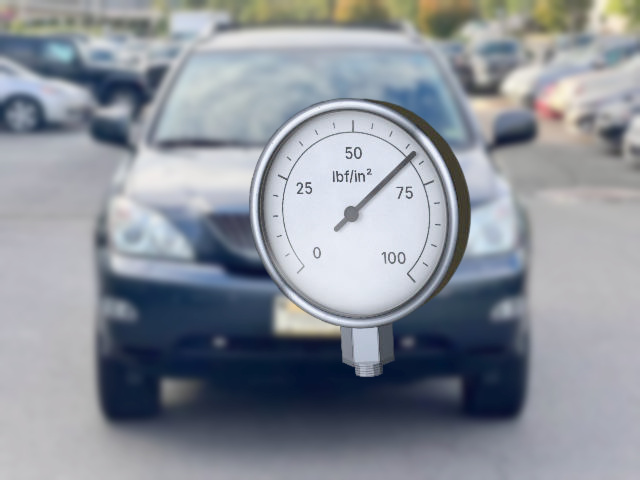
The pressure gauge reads 67.5 psi
